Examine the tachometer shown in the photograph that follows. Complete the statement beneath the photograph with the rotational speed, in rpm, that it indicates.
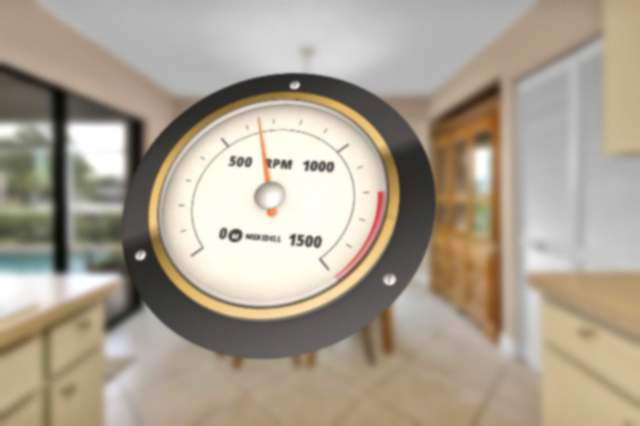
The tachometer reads 650 rpm
